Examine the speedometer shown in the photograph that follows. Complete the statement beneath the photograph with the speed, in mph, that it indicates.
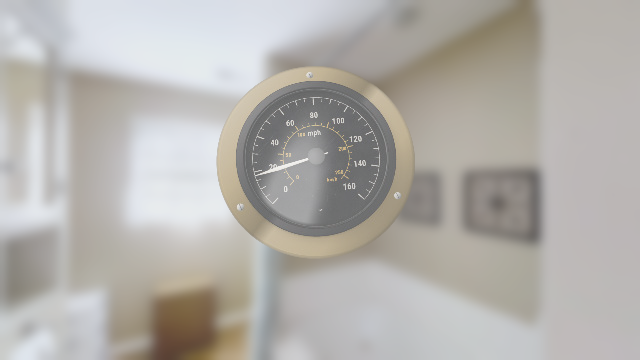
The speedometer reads 17.5 mph
